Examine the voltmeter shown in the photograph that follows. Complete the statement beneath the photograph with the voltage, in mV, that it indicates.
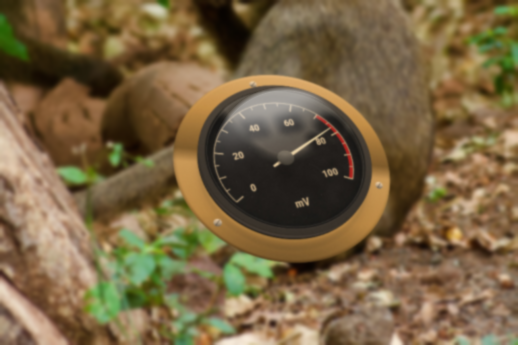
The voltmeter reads 77.5 mV
